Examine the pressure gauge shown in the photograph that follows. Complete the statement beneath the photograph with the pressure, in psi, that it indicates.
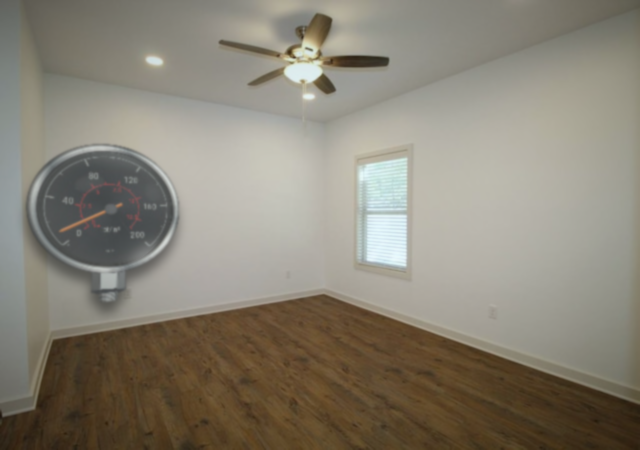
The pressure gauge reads 10 psi
